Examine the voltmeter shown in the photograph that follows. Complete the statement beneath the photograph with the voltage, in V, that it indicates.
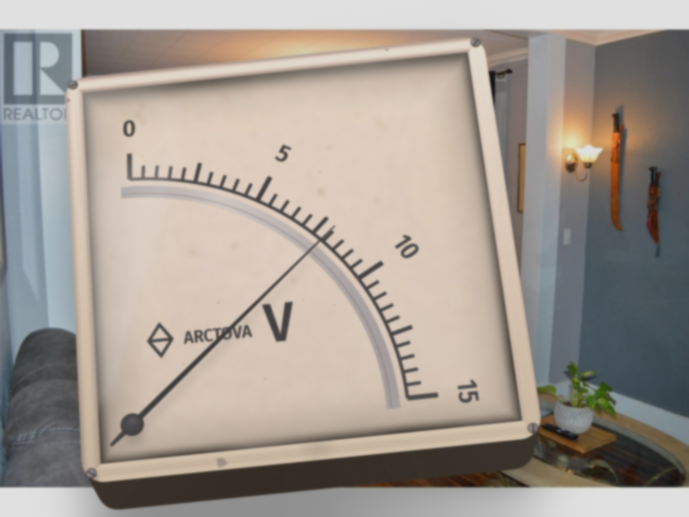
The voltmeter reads 8 V
